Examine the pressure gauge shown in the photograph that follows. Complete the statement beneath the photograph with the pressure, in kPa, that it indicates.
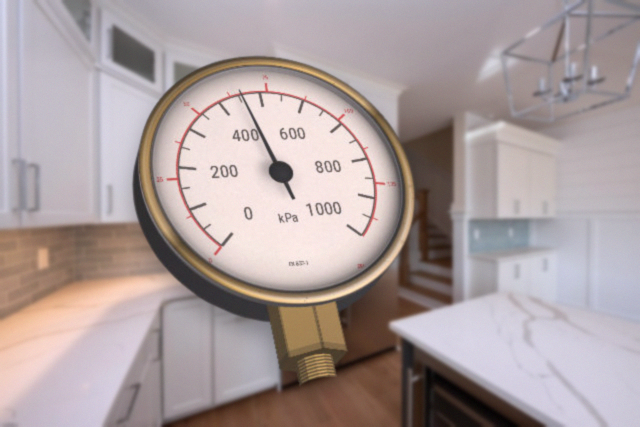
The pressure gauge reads 450 kPa
